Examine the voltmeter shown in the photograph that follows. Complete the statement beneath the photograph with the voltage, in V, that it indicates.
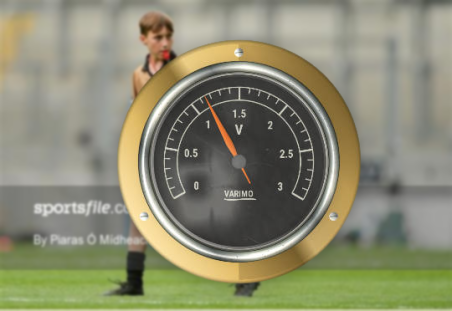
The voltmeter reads 1.15 V
